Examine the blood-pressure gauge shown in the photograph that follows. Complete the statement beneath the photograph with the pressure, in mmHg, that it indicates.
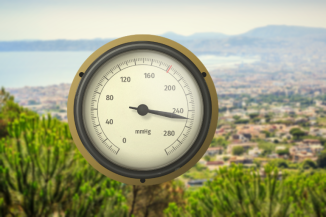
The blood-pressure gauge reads 250 mmHg
